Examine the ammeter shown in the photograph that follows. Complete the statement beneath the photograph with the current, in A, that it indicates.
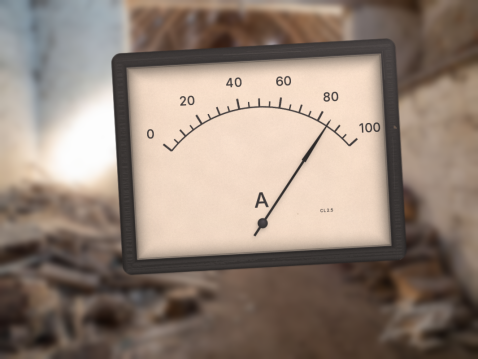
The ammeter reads 85 A
